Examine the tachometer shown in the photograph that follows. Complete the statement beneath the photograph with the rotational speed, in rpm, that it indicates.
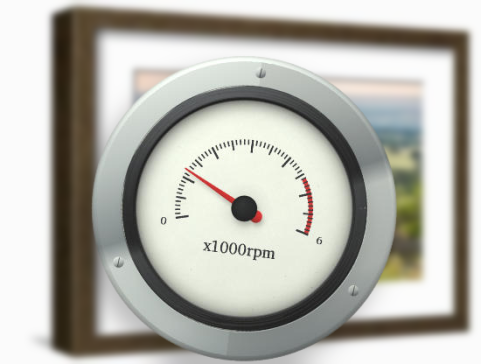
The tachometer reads 1200 rpm
